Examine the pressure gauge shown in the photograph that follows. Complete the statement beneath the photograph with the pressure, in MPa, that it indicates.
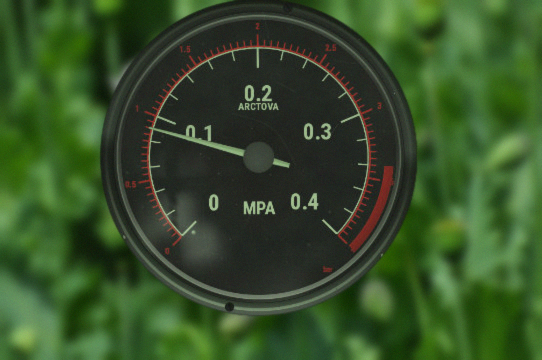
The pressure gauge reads 0.09 MPa
